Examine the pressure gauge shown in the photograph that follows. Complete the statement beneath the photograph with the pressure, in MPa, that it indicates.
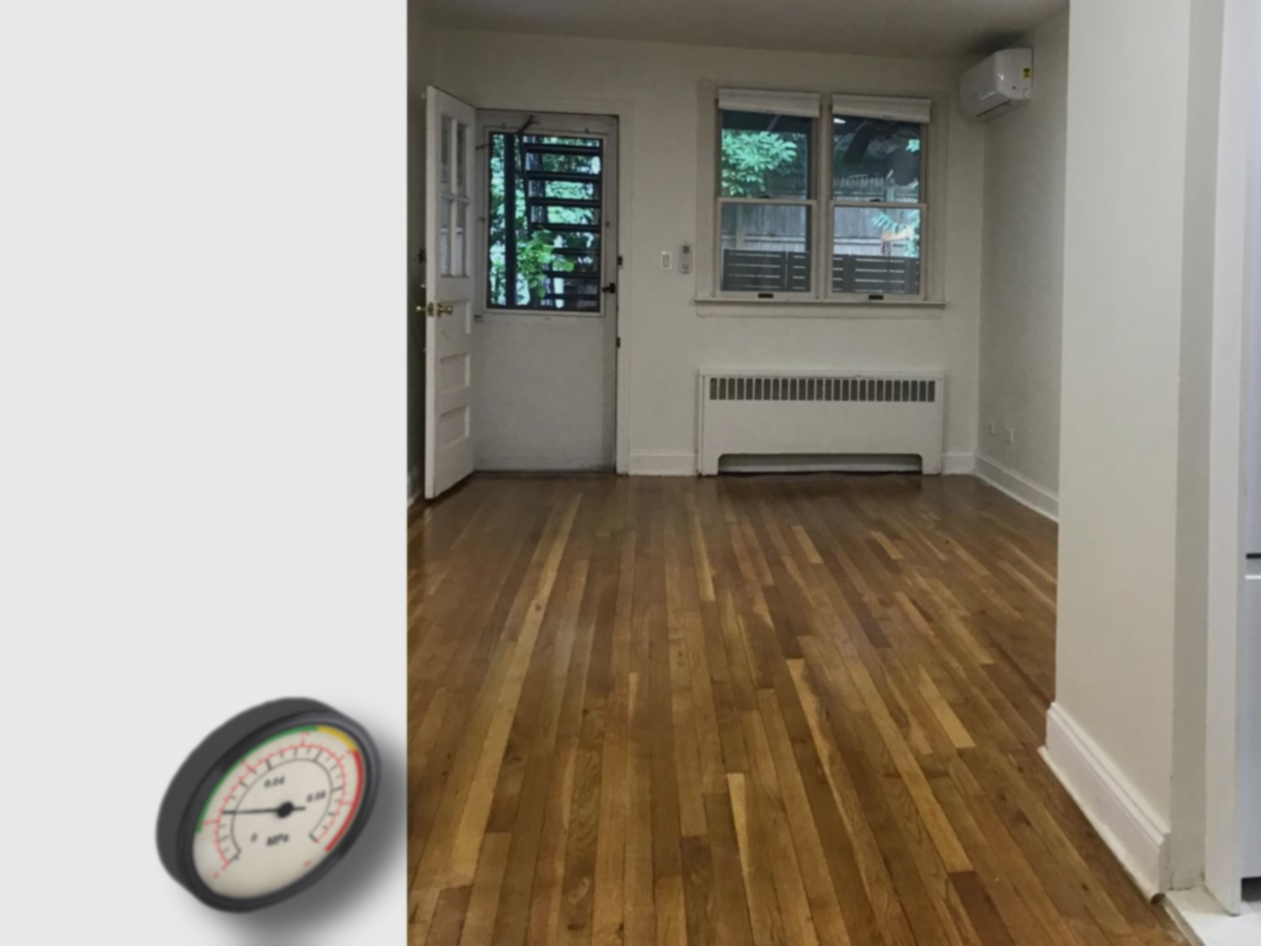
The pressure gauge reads 0.02 MPa
